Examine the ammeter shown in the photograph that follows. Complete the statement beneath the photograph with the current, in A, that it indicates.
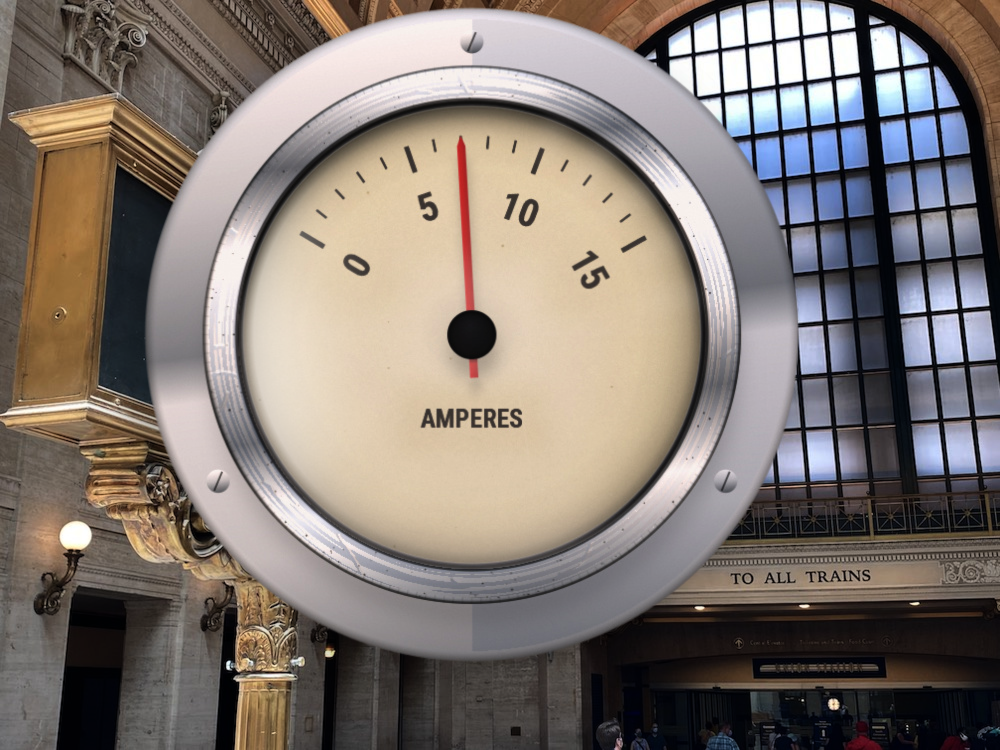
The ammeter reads 7 A
